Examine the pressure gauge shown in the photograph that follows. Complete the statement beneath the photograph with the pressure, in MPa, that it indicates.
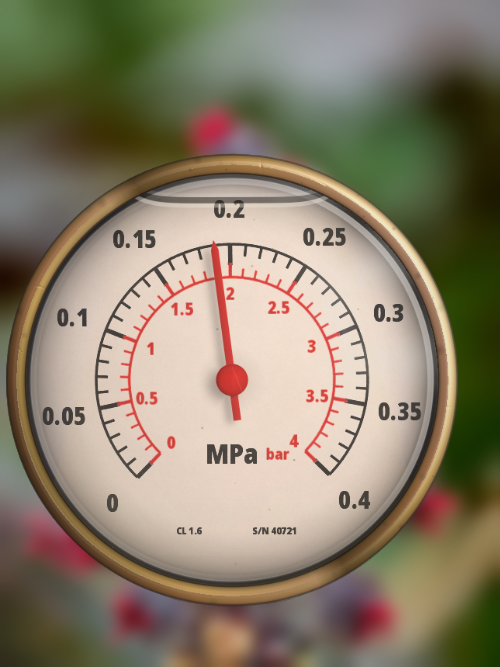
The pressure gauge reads 0.19 MPa
